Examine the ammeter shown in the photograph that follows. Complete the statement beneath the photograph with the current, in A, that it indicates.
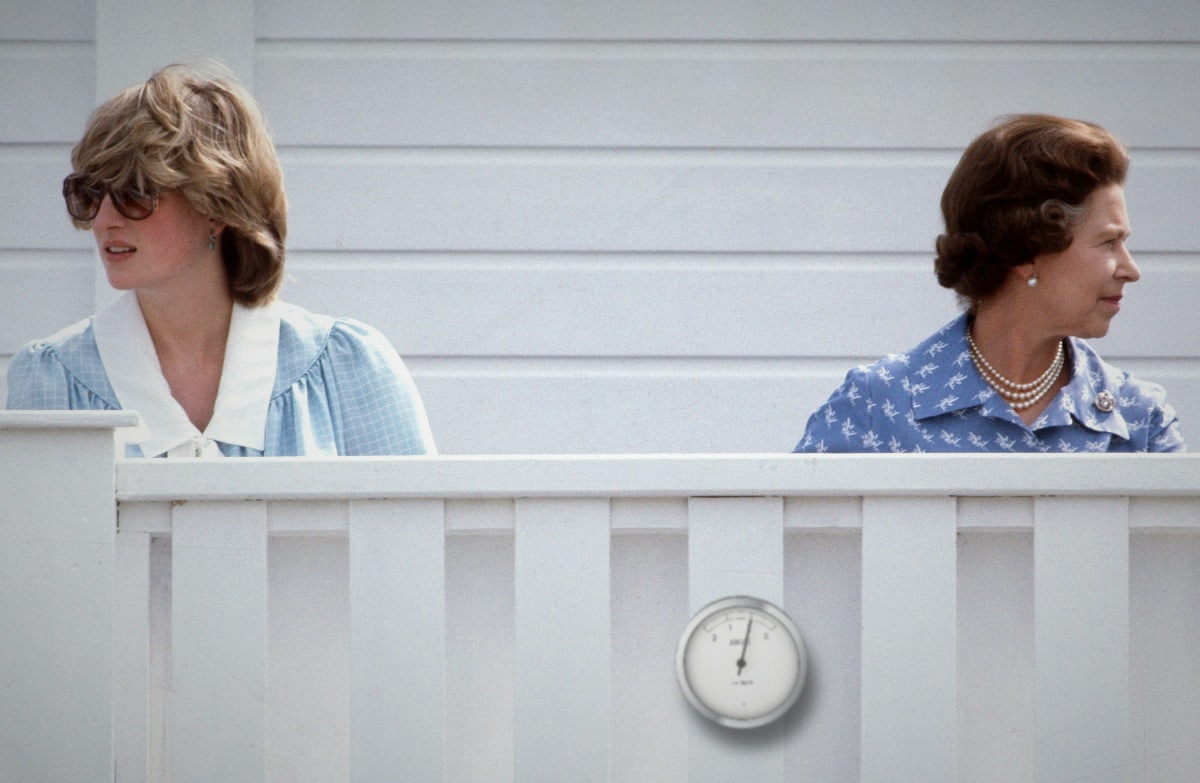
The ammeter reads 2 A
